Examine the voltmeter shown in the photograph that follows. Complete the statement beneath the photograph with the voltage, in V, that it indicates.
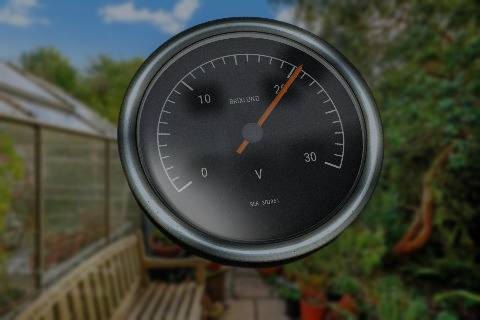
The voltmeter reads 20.5 V
